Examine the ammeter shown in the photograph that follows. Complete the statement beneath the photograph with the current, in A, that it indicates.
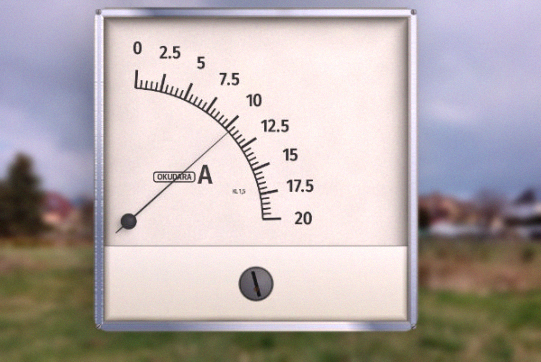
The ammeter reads 10.5 A
